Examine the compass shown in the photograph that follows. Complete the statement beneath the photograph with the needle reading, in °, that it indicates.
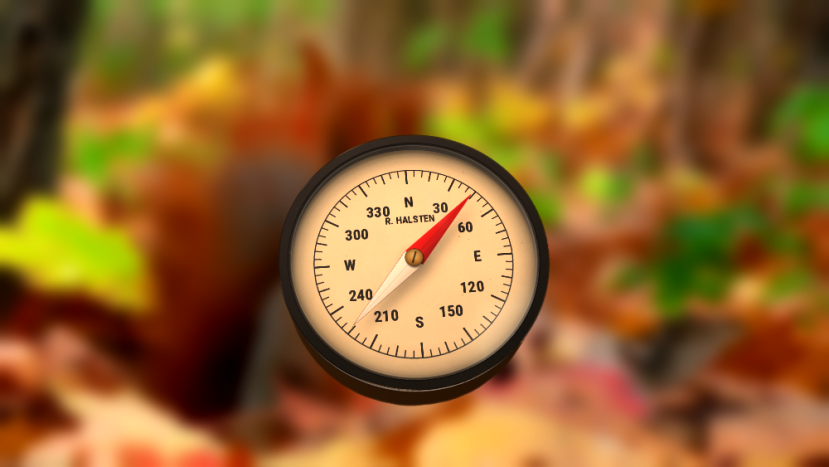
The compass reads 45 °
